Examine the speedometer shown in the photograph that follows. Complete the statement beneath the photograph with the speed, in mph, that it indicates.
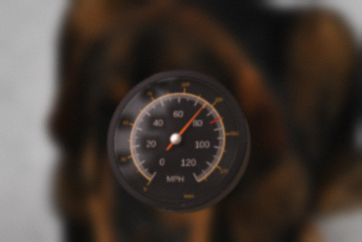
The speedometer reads 75 mph
